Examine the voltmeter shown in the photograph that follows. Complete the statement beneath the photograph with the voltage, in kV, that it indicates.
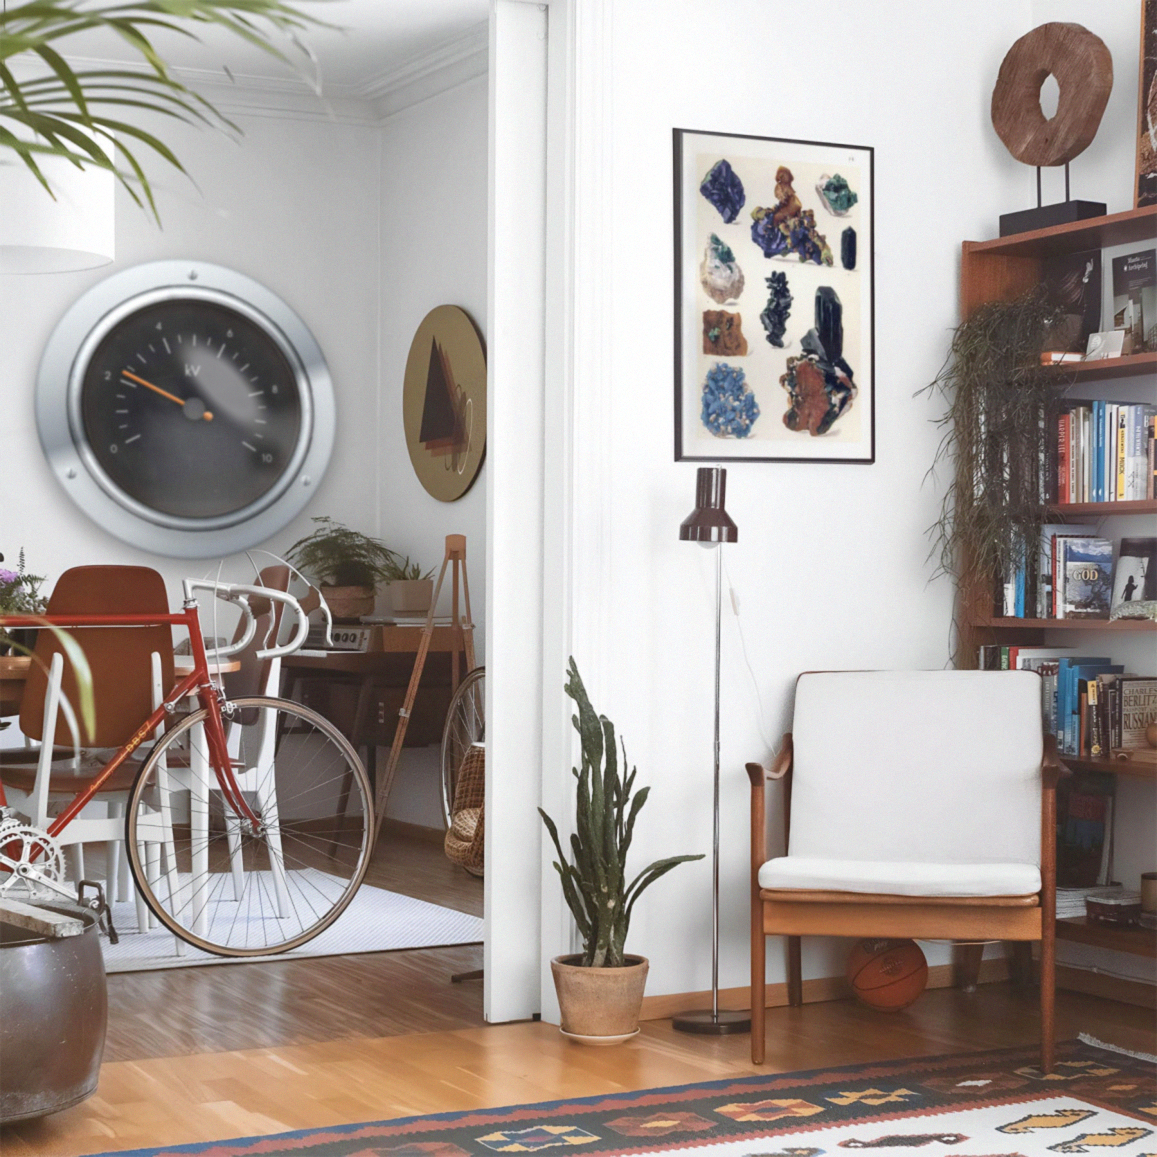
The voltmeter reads 2.25 kV
